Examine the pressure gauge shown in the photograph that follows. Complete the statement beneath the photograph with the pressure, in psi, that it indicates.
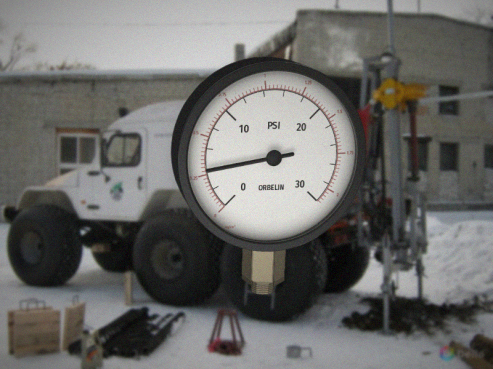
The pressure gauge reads 4 psi
